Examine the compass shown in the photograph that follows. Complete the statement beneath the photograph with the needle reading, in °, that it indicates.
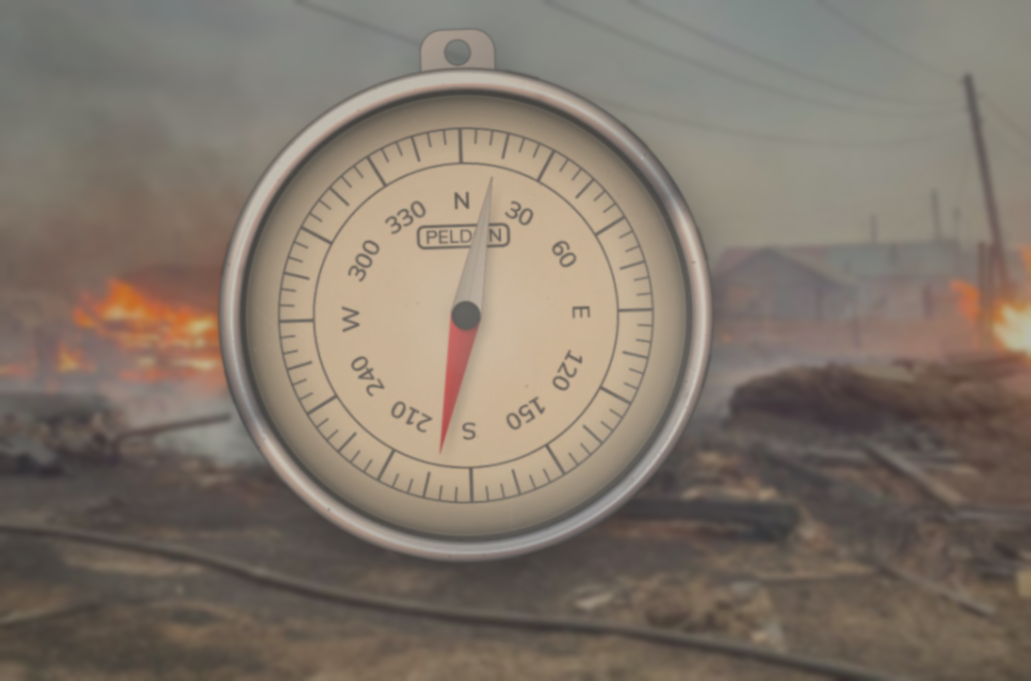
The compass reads 192.5 °
